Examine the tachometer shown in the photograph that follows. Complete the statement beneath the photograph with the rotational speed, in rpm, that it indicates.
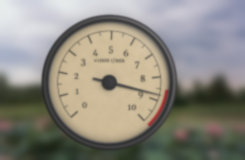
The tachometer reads 8750 rpm
